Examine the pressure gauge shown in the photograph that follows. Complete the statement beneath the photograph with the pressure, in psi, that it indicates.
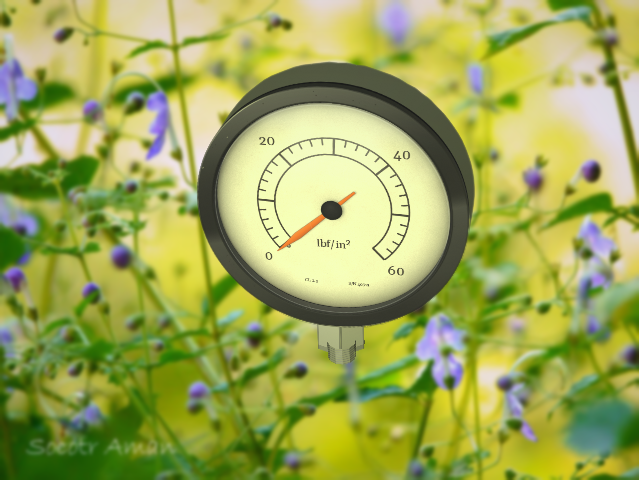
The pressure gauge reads 0 psi
